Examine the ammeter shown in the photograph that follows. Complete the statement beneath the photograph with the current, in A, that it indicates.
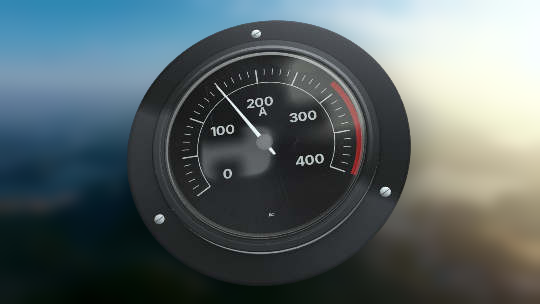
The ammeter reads 150 A
